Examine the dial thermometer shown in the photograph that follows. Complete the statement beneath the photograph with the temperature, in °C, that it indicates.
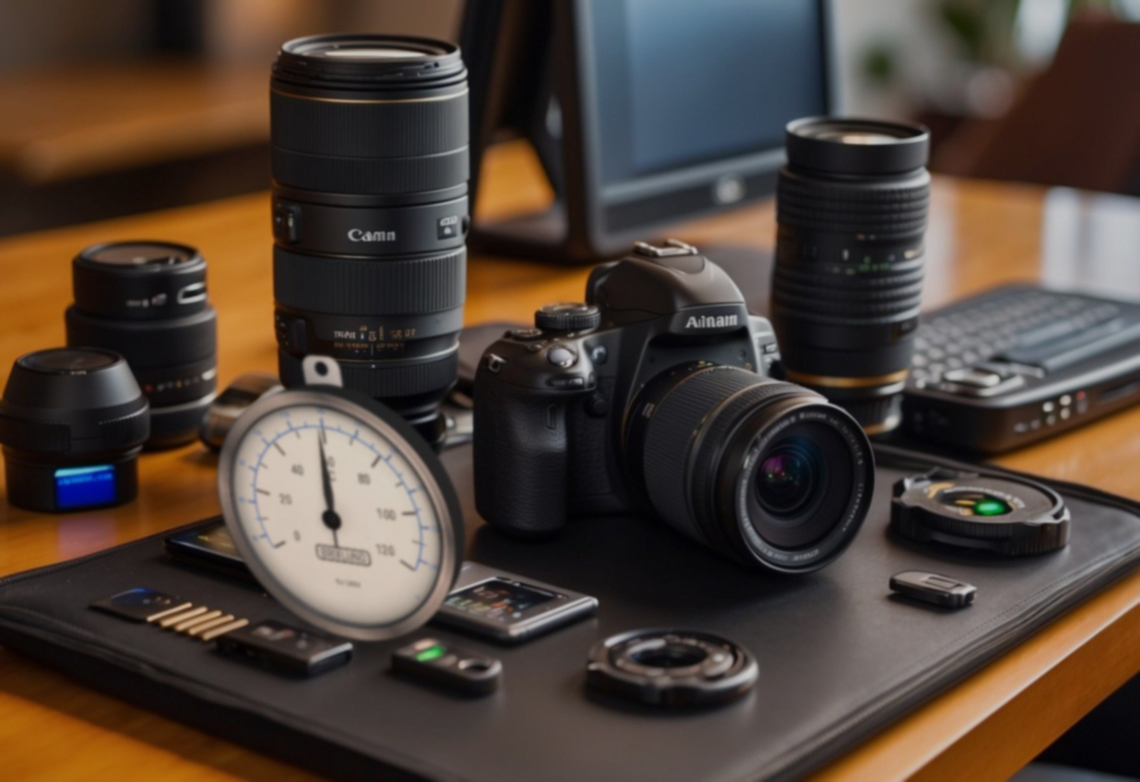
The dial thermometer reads 60 °C
